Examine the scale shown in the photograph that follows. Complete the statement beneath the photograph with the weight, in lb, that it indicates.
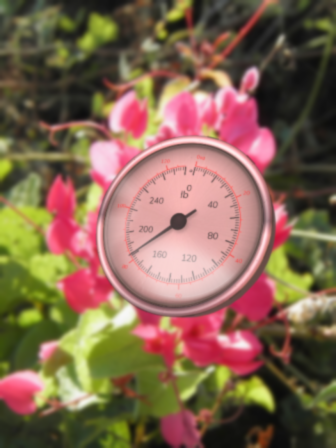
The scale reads 180 lb
